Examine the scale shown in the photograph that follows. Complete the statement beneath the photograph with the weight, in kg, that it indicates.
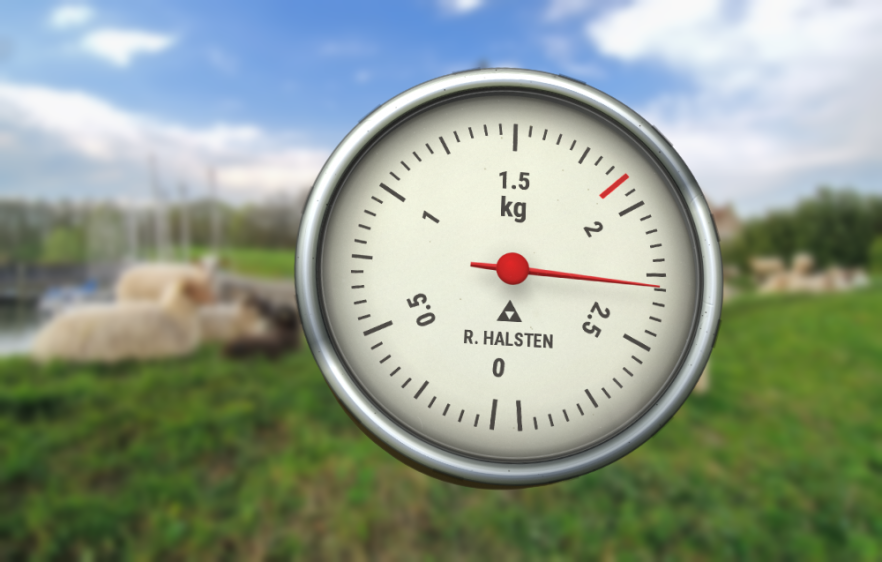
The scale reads 2.3 kg
